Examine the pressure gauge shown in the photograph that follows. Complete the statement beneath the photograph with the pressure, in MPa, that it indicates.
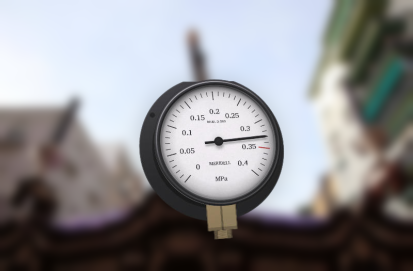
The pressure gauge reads 0.33 MPa
